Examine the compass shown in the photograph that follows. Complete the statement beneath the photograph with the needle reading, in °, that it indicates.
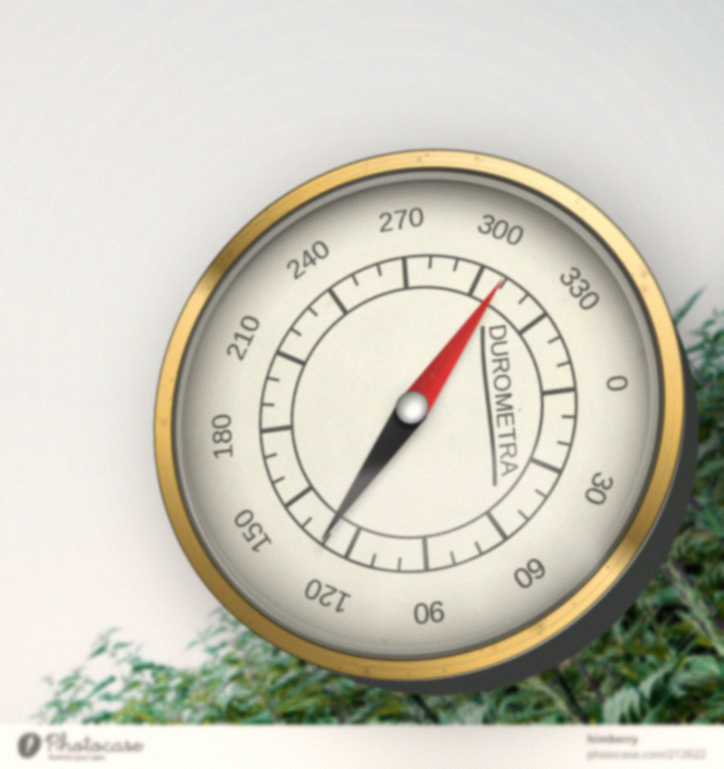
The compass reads 310 °
